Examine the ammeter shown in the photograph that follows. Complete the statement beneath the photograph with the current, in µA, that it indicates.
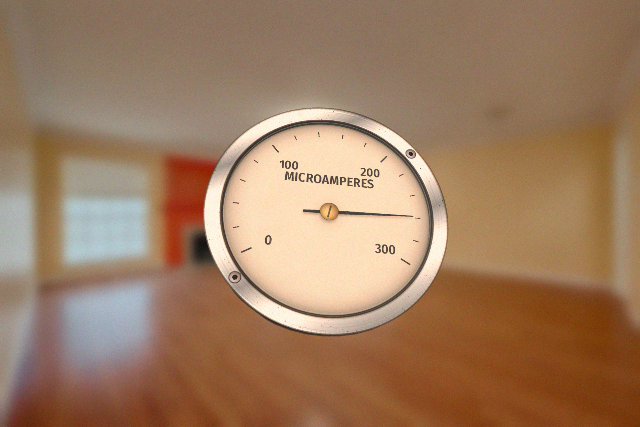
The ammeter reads 260 µA
